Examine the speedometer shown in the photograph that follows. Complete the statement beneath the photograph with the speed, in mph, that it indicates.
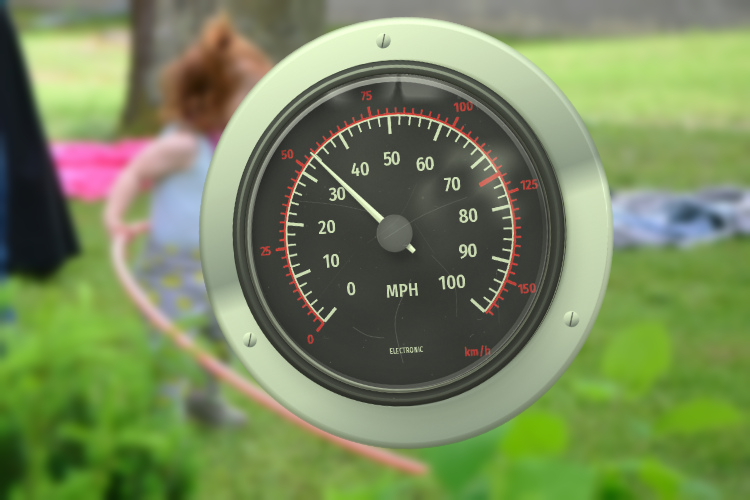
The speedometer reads 34 mph
